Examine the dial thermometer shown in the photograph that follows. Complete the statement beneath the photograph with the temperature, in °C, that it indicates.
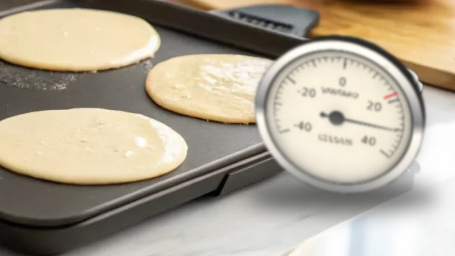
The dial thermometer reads 30 °C
